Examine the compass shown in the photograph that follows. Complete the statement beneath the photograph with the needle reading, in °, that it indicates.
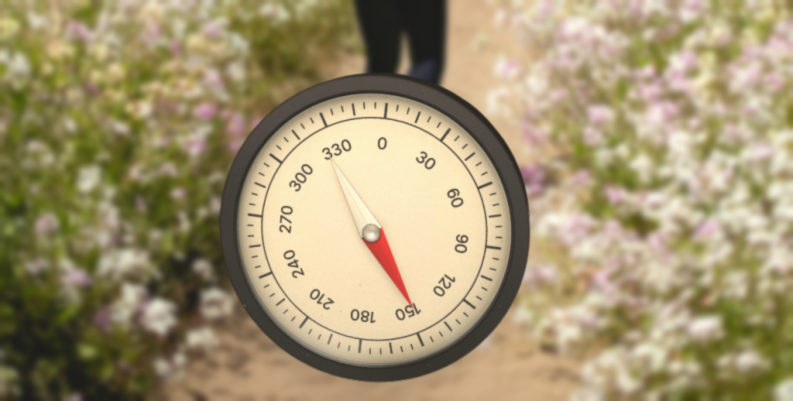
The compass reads 145 °
